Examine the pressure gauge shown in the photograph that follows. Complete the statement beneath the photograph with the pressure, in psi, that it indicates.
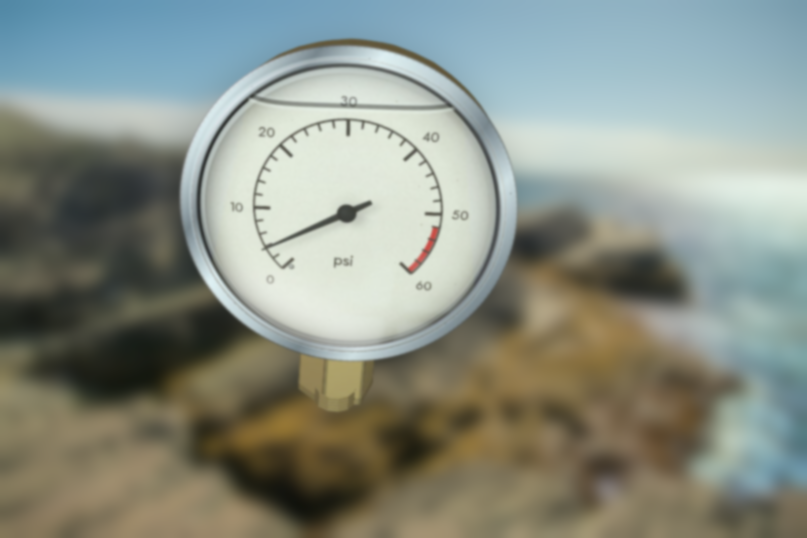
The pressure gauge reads 4 psi
